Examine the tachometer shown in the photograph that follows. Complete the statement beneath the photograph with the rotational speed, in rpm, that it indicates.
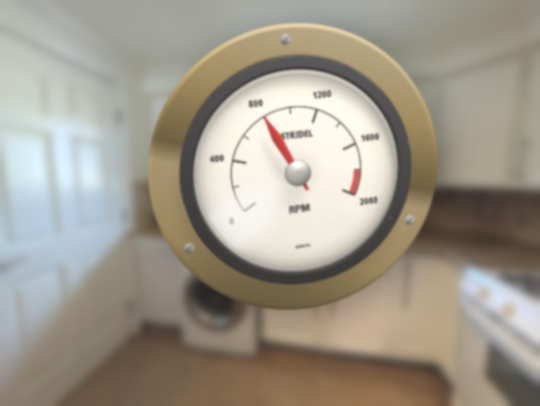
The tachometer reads 800 rpm
